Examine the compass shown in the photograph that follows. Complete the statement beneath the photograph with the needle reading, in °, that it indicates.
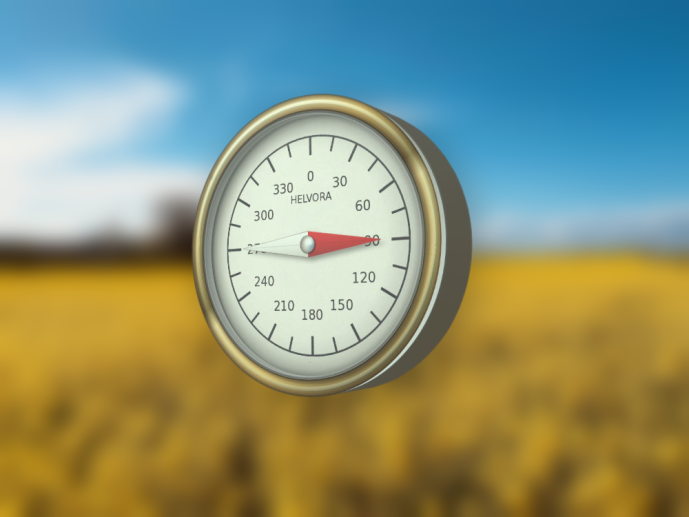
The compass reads 90 °
